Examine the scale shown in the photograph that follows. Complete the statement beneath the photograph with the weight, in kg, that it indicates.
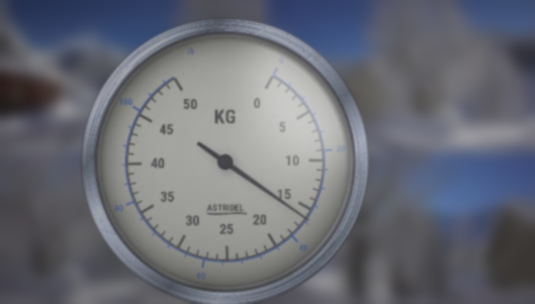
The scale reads 16 kg
